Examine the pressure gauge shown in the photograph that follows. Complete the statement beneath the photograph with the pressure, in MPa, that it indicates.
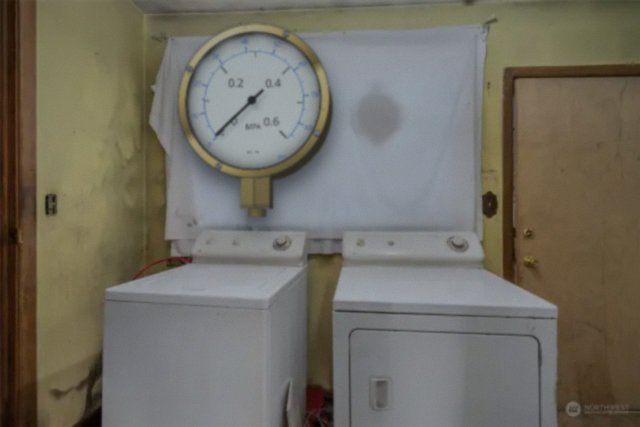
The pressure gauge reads 0 MPa
